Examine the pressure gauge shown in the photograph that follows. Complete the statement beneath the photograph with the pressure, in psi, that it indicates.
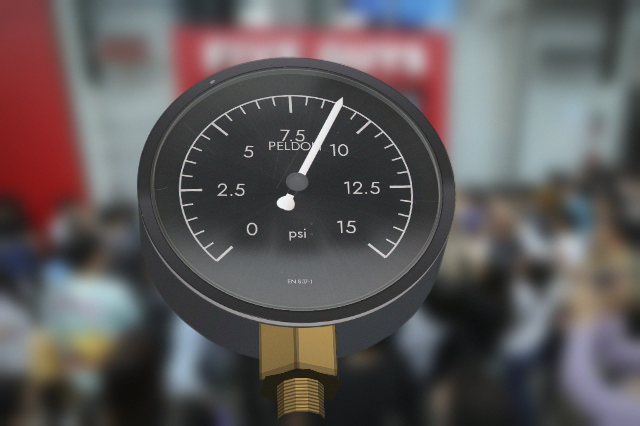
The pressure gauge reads 9 psi
